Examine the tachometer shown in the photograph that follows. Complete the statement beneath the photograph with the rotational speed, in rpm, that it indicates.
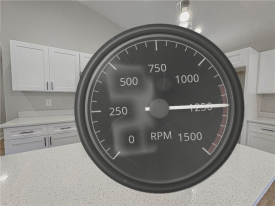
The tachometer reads 1250 rpm
